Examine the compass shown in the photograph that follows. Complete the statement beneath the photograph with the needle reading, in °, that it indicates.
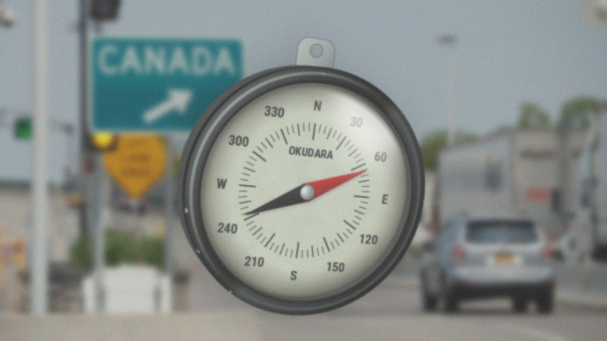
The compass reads 65 °
